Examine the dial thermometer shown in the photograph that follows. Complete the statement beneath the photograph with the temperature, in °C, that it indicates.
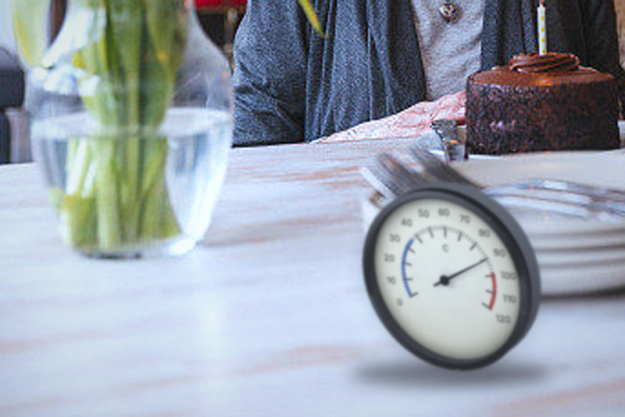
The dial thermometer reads 90 °C
